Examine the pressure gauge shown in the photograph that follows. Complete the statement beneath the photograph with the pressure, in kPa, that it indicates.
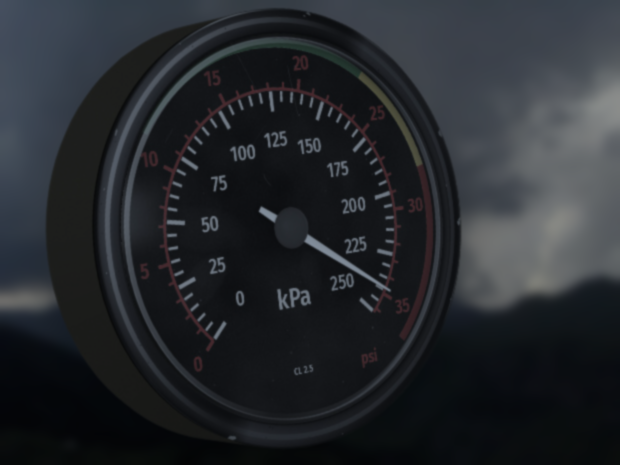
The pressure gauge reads 240 kPa
